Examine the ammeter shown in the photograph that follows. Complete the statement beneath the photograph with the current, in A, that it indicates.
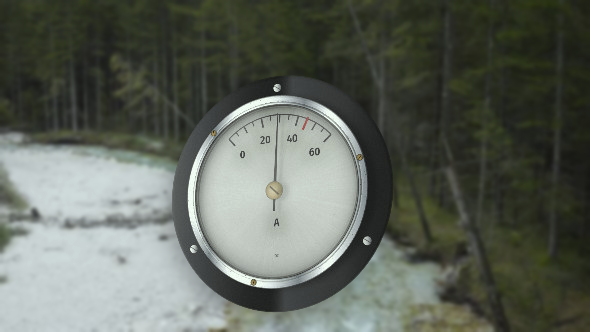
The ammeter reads 30 A
